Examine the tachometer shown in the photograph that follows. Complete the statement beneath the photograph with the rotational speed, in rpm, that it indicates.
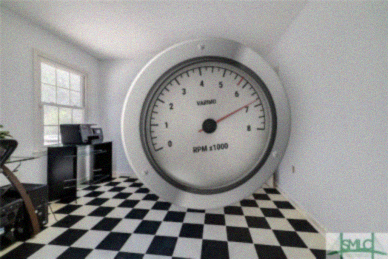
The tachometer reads 6750 rpm
